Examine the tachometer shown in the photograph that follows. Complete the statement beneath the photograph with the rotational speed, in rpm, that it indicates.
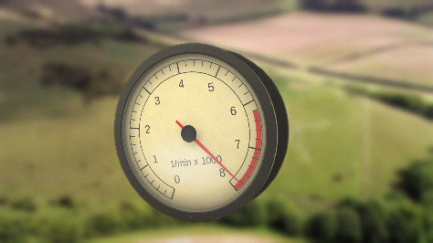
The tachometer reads 7800 rpm
